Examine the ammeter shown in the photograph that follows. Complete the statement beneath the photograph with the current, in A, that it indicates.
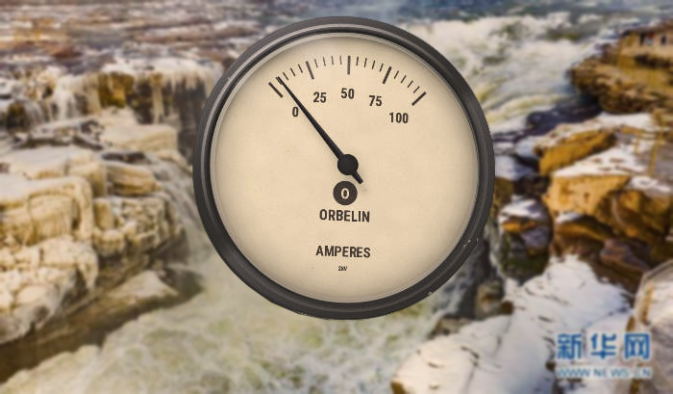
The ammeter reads 5 A
